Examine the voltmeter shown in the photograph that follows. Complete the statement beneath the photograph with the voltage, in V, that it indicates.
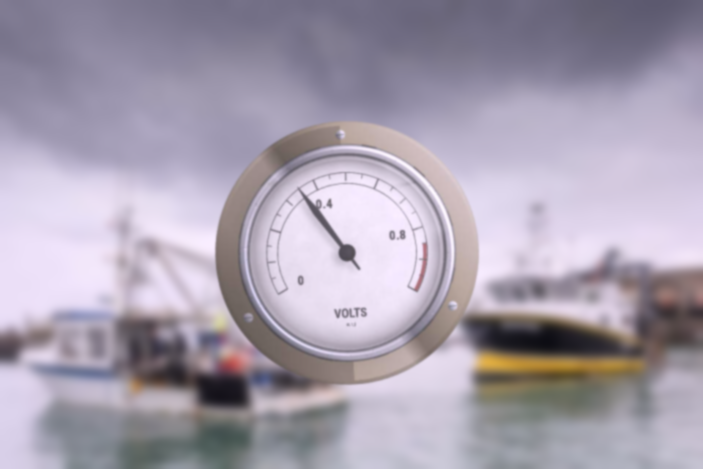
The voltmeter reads 0.35 V
